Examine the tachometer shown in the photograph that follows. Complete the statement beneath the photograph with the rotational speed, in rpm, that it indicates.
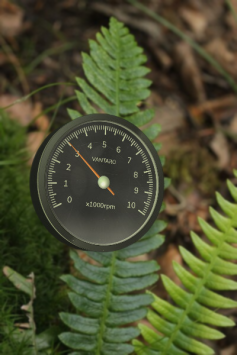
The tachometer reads 3000 rpm
